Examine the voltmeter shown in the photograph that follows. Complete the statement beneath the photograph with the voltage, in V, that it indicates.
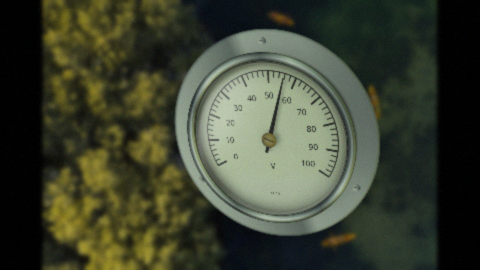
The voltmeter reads 56 V
